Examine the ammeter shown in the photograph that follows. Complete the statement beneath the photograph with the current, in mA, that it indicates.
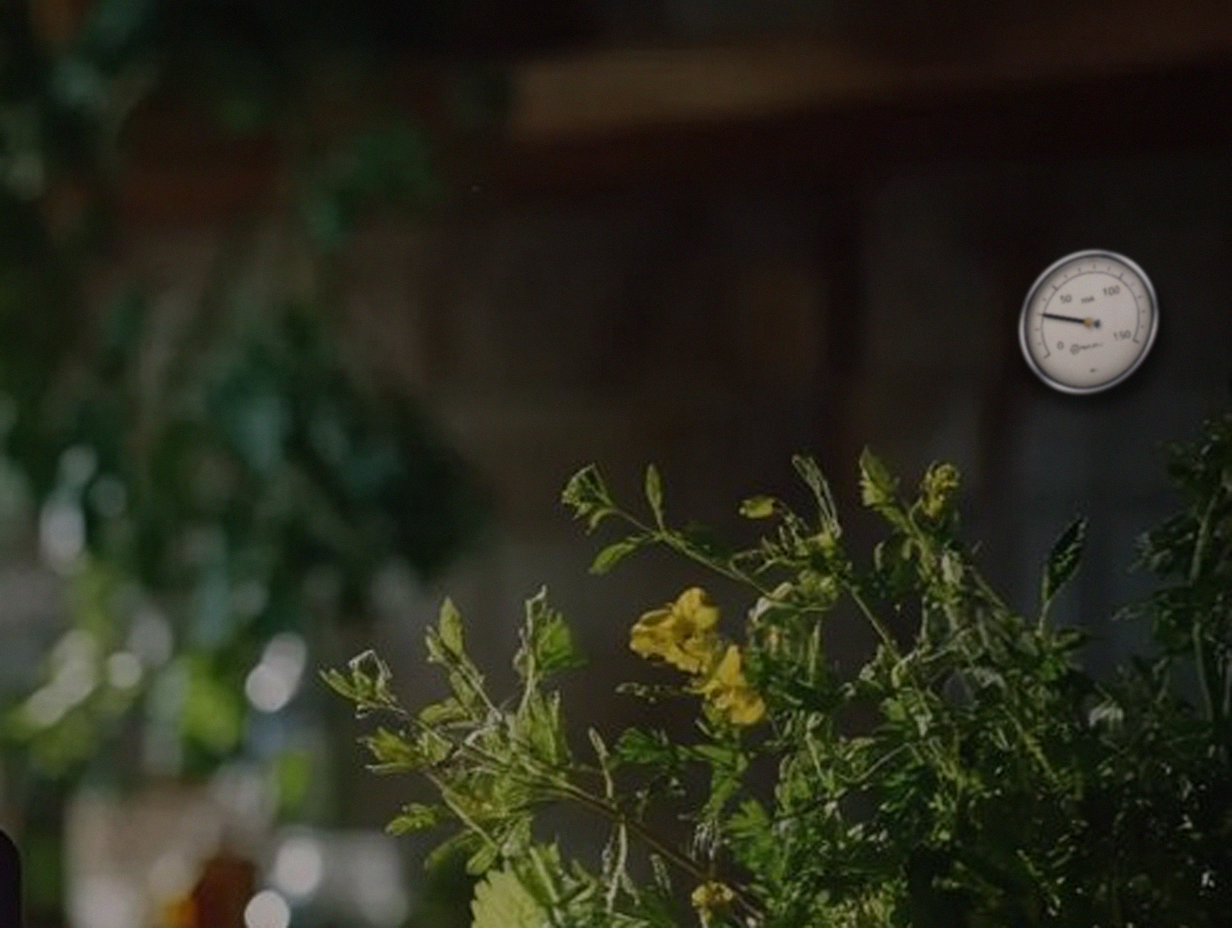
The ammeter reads 30 mA
